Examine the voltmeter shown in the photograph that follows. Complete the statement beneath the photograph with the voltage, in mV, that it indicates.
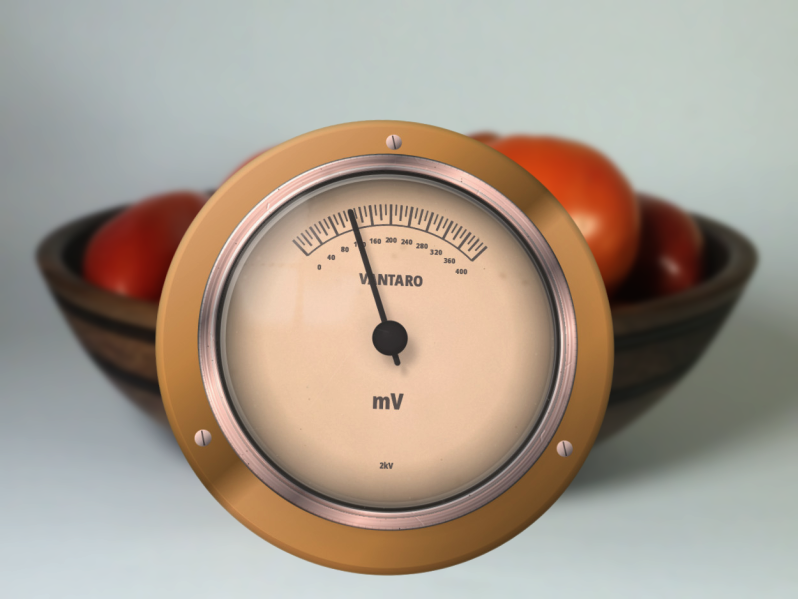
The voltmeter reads 120 mV
